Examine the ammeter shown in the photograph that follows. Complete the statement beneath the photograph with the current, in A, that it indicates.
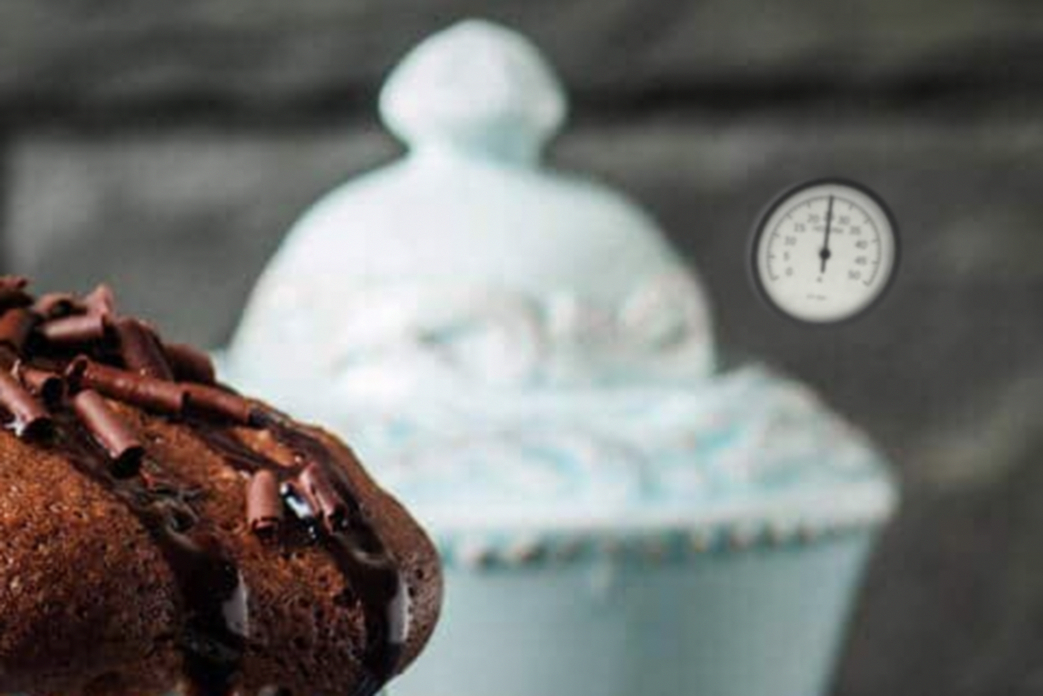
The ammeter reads 25 A
